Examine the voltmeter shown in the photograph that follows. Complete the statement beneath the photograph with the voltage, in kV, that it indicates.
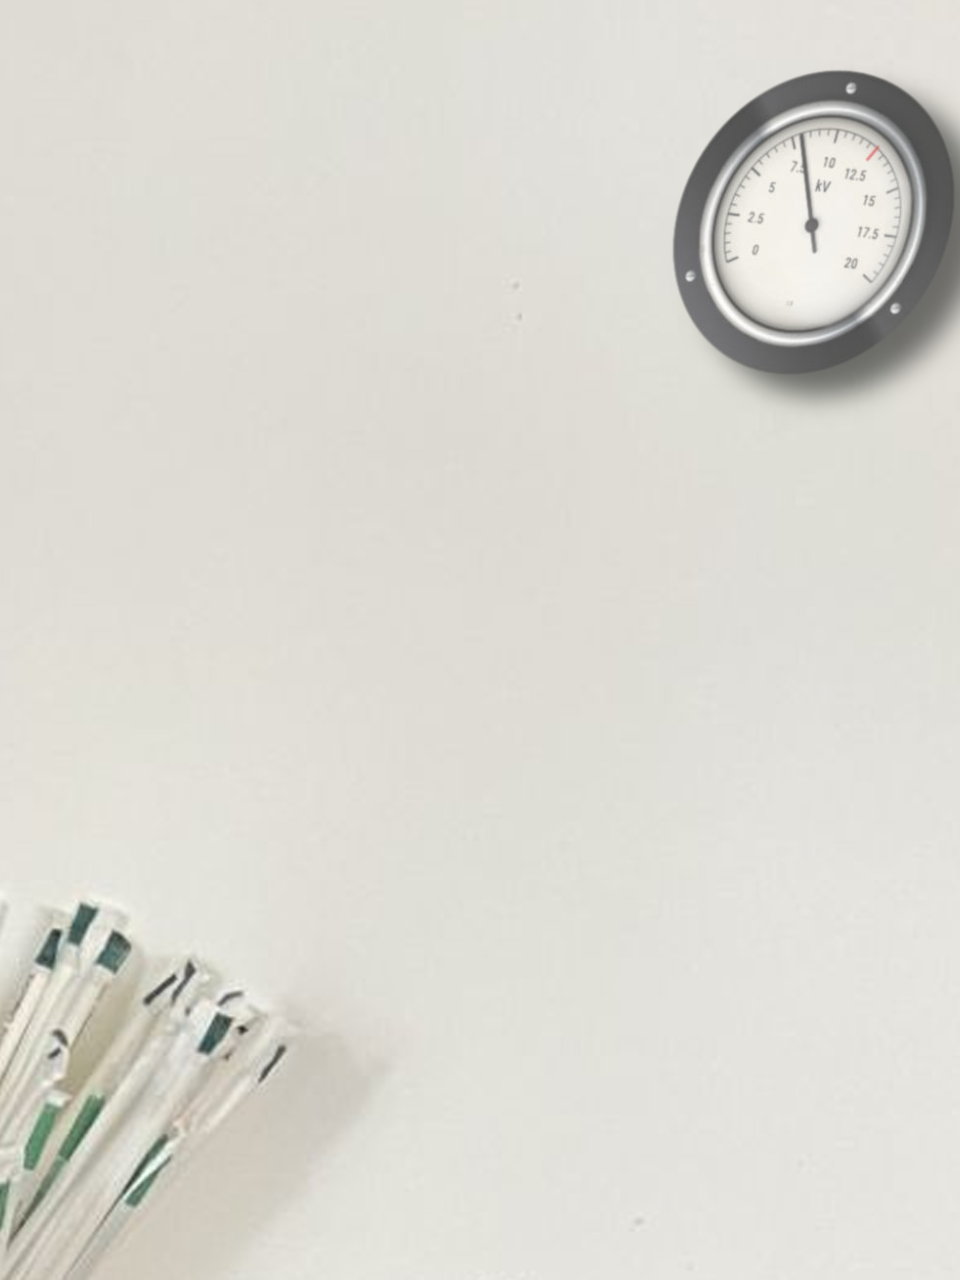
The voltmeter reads 8 kV
